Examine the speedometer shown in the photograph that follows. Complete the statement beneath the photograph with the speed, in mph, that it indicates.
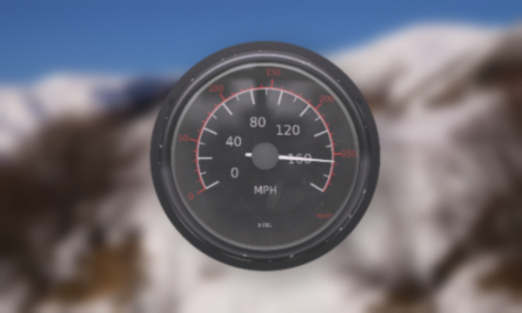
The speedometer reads 160 mph
